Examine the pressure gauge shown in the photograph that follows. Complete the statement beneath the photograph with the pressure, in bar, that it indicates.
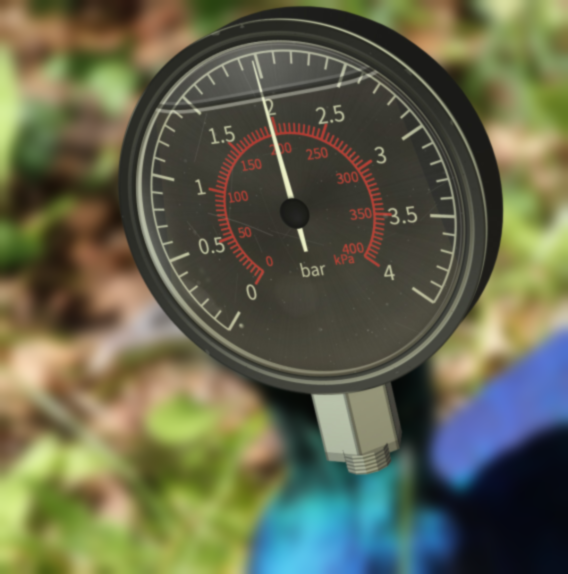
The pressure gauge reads 2 bar
